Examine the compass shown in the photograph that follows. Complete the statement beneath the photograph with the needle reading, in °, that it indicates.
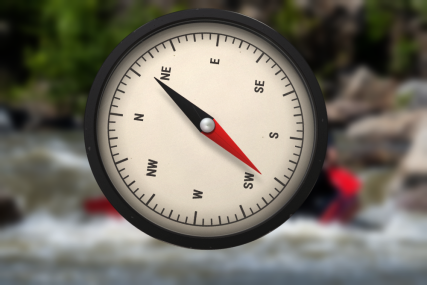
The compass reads 215 °
